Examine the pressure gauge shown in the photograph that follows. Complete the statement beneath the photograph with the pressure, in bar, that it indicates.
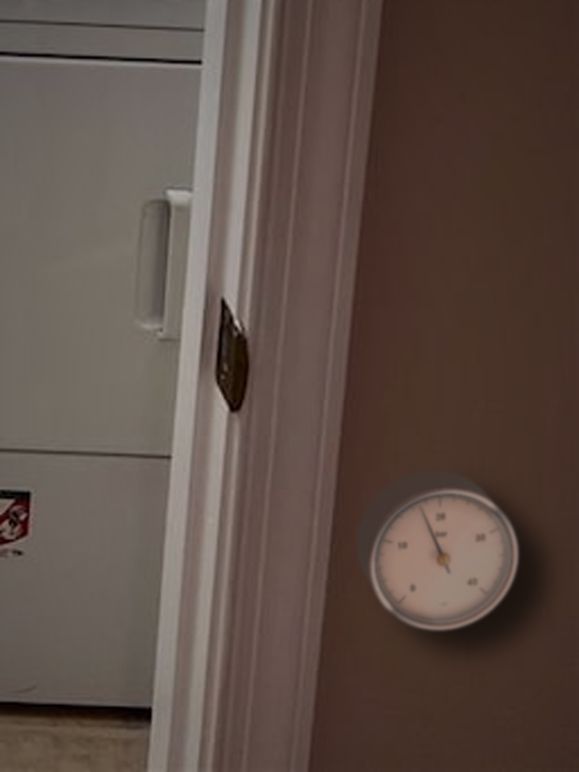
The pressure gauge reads 17 bar
